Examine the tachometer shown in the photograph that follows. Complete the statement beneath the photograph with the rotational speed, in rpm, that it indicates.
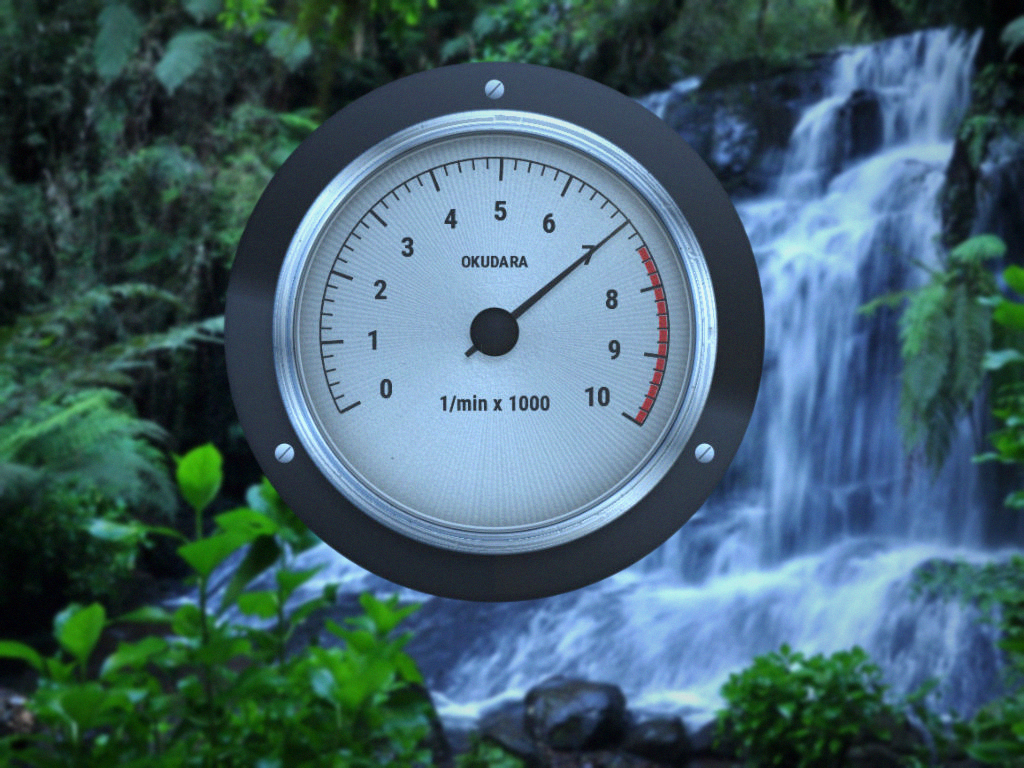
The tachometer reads 7000 rpm
